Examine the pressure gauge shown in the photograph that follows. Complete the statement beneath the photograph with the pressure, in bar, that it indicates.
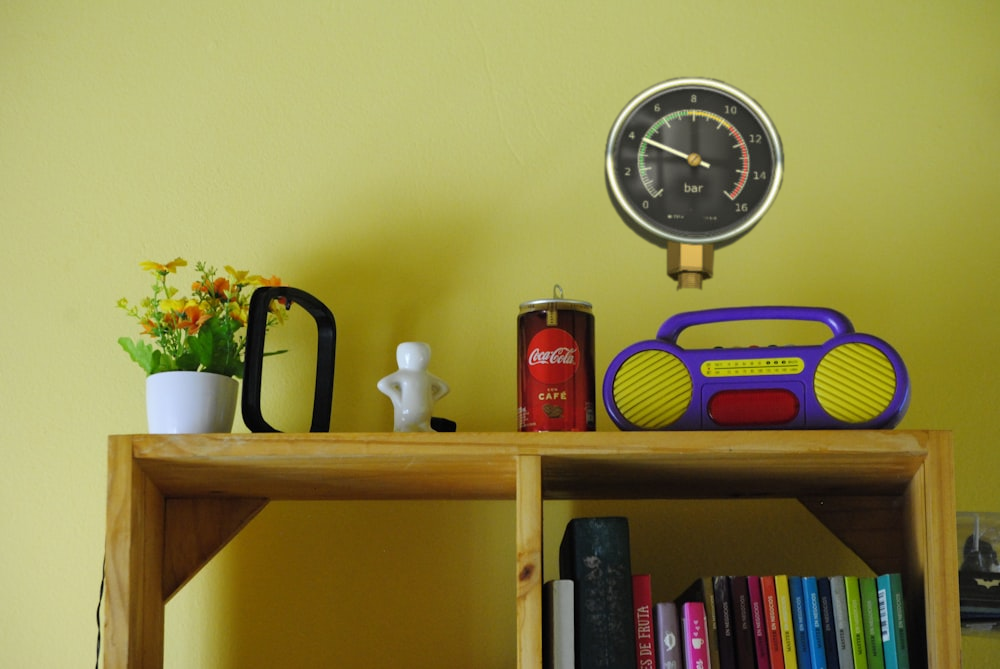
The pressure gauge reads 4 bar
